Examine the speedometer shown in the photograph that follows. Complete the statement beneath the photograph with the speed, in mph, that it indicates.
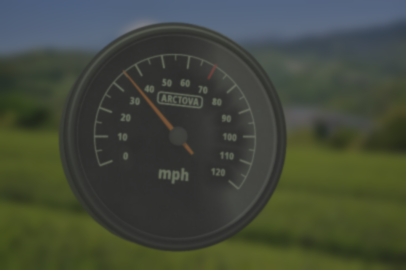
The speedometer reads 35 mph
